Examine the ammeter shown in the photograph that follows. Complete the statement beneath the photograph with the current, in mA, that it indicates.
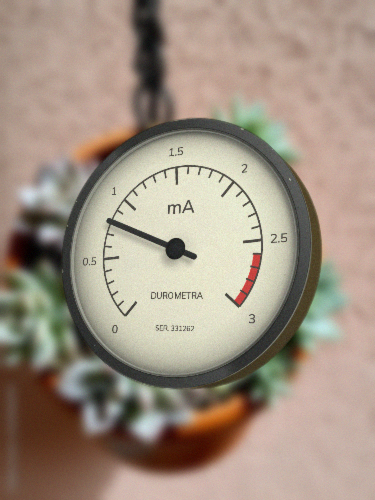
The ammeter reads 0.8 mA
